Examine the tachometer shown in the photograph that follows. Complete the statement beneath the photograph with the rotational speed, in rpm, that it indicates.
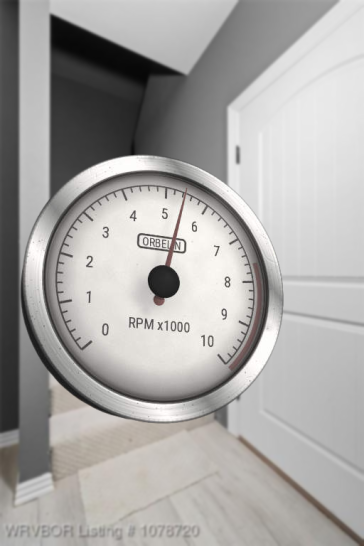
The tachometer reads 5400 rpm
